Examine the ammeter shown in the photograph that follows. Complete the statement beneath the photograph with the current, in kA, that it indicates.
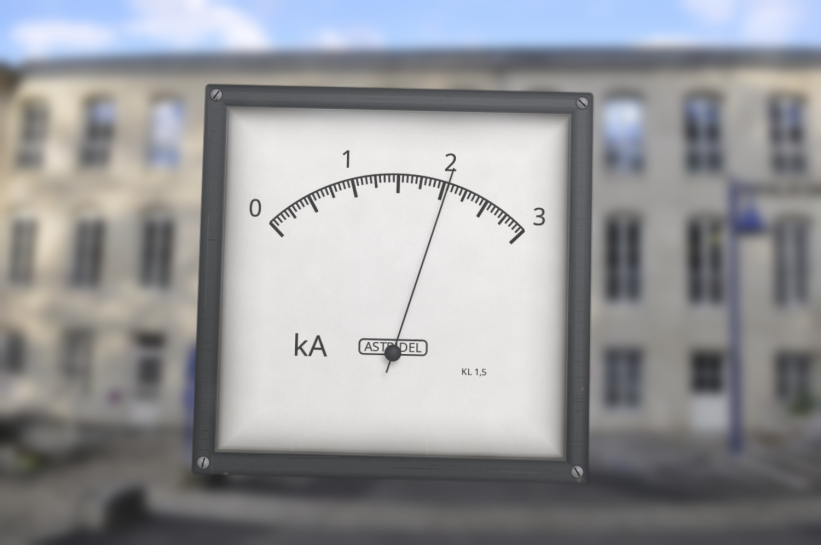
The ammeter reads 2.05 kA
